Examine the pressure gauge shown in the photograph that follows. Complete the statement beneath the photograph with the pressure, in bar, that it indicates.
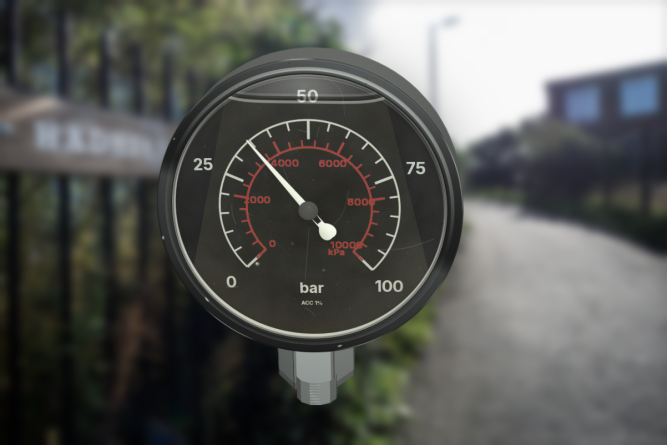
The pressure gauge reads 35 bar
